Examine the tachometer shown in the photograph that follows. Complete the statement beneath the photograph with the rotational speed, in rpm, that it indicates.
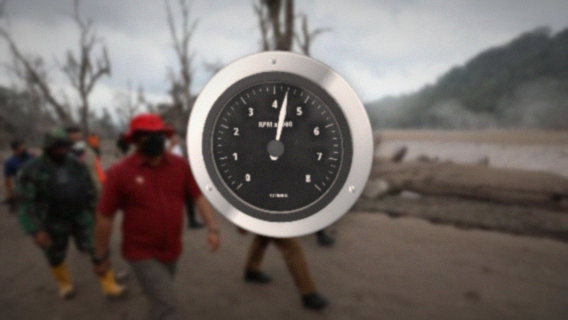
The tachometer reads 4400 rpm
